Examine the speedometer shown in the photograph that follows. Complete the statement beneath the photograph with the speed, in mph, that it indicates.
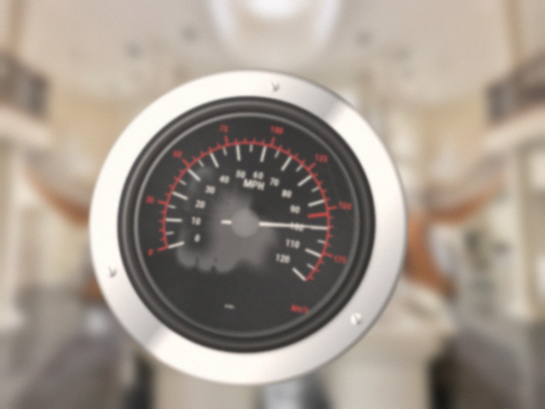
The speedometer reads 100 mph
